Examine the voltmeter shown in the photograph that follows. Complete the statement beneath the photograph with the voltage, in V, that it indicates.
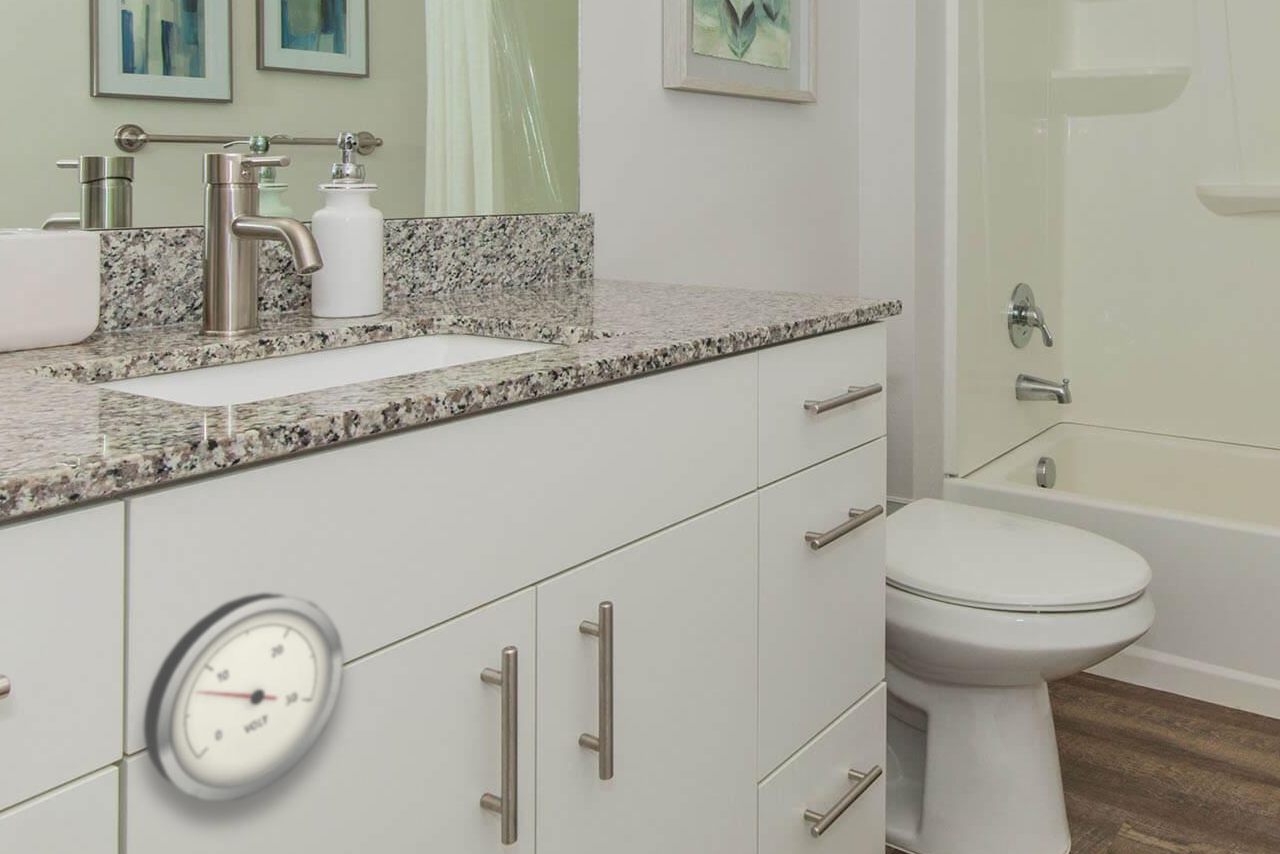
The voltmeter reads 7.5 V
